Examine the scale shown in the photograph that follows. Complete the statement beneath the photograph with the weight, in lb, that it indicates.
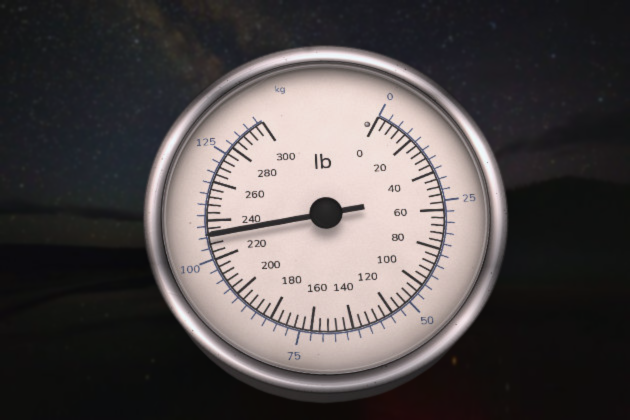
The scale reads 232 lb
